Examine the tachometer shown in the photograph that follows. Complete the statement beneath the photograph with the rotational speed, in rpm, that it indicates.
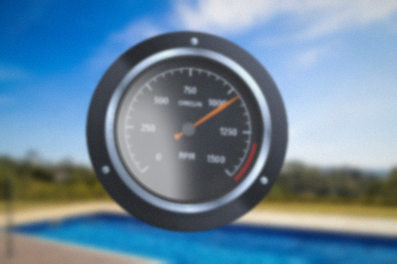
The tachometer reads 1050 rpm
